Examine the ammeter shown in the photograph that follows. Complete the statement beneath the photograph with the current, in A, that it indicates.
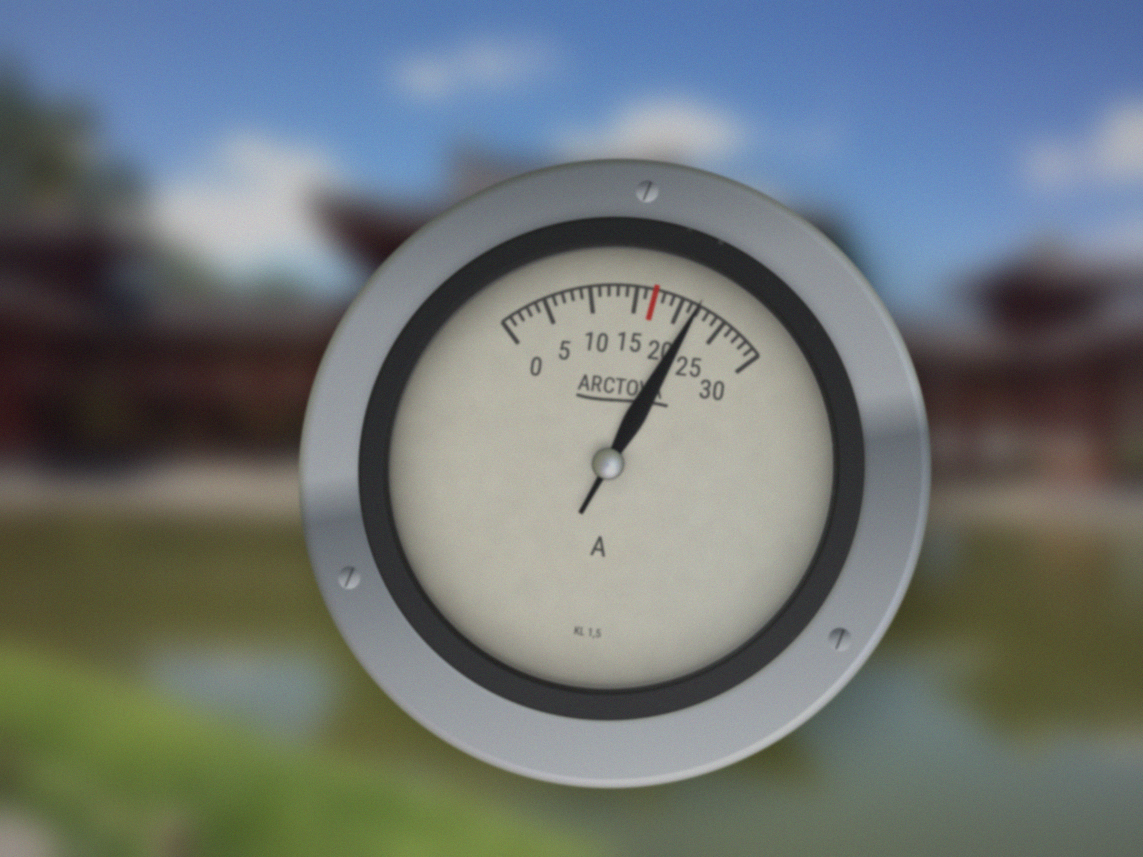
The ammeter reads 22 A
